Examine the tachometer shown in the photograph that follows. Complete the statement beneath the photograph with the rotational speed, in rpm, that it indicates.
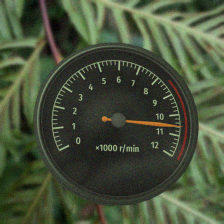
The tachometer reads 10600 rpm
